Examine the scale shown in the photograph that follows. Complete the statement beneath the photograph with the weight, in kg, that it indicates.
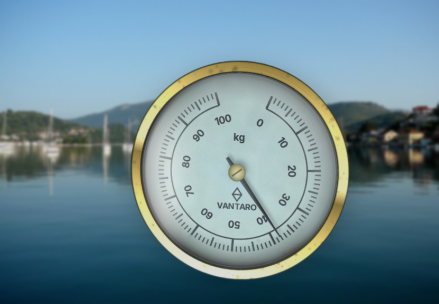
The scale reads 38 kg
